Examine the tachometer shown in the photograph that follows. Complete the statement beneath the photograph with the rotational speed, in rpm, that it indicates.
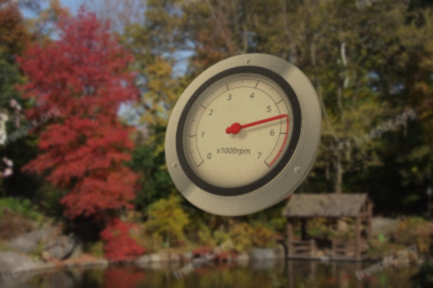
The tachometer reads 5500 rpm
